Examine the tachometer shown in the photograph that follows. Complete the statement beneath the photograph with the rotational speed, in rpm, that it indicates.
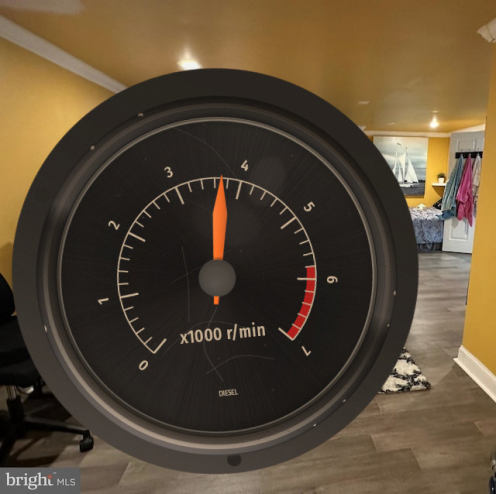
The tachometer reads 3700 rpm
